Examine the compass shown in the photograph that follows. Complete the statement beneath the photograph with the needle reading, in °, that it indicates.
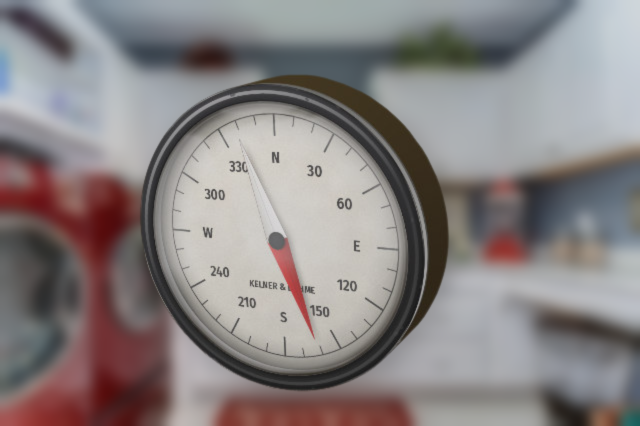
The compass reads 160 °
